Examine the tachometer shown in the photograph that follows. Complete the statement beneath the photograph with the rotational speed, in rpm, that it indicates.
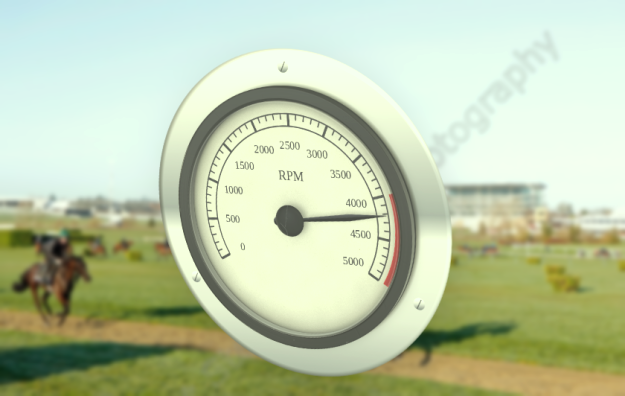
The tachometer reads 4200 rpm
